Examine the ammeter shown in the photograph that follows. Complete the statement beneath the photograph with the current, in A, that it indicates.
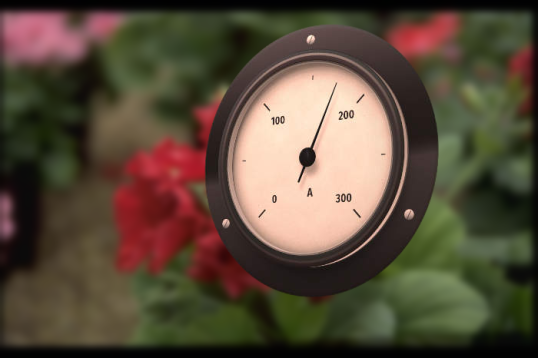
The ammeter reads 175 A
